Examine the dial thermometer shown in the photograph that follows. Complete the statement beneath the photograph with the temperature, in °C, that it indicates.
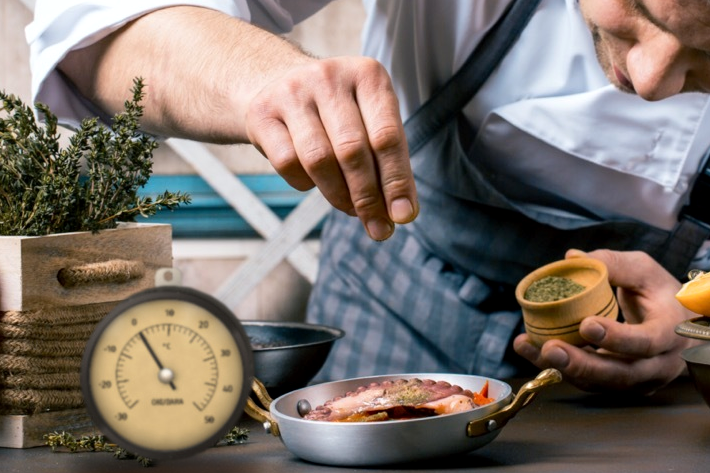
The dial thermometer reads 0 °C
